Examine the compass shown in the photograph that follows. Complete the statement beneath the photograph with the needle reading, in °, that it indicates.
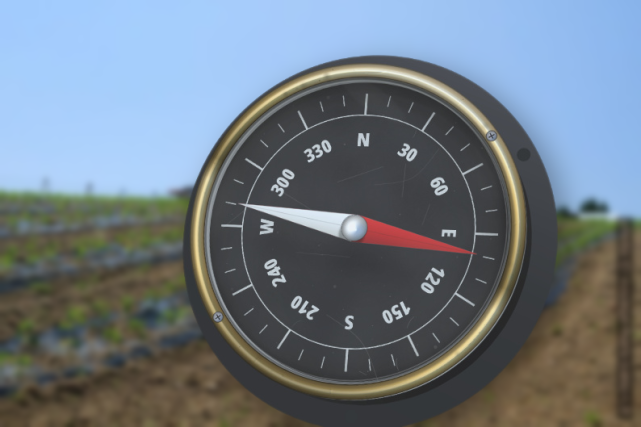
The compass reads 100 °
